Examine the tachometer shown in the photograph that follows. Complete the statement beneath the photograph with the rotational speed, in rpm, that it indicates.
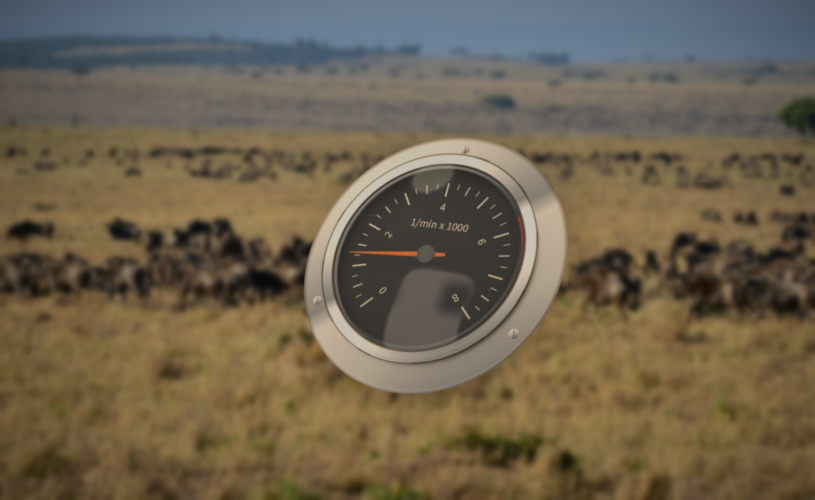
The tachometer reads 1250 rpm
